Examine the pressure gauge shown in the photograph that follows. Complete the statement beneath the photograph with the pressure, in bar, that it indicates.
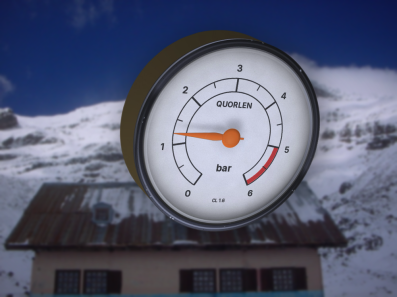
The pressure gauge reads 1.25 bar
